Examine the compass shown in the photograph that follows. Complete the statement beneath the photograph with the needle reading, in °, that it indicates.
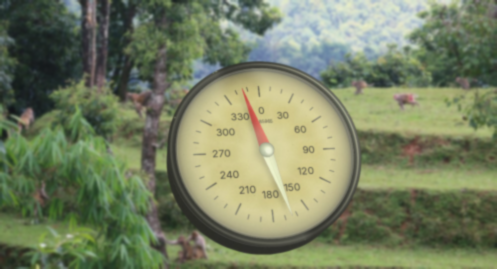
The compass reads 345 °
